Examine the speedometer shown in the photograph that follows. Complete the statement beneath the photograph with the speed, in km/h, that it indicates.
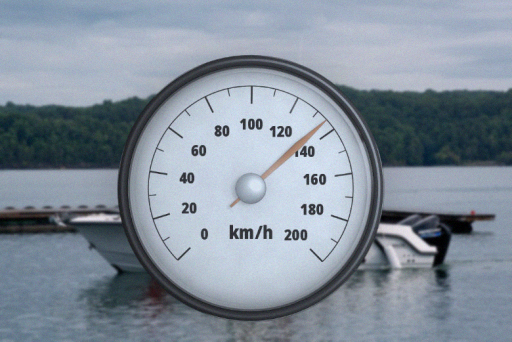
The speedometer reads 135 km/h
